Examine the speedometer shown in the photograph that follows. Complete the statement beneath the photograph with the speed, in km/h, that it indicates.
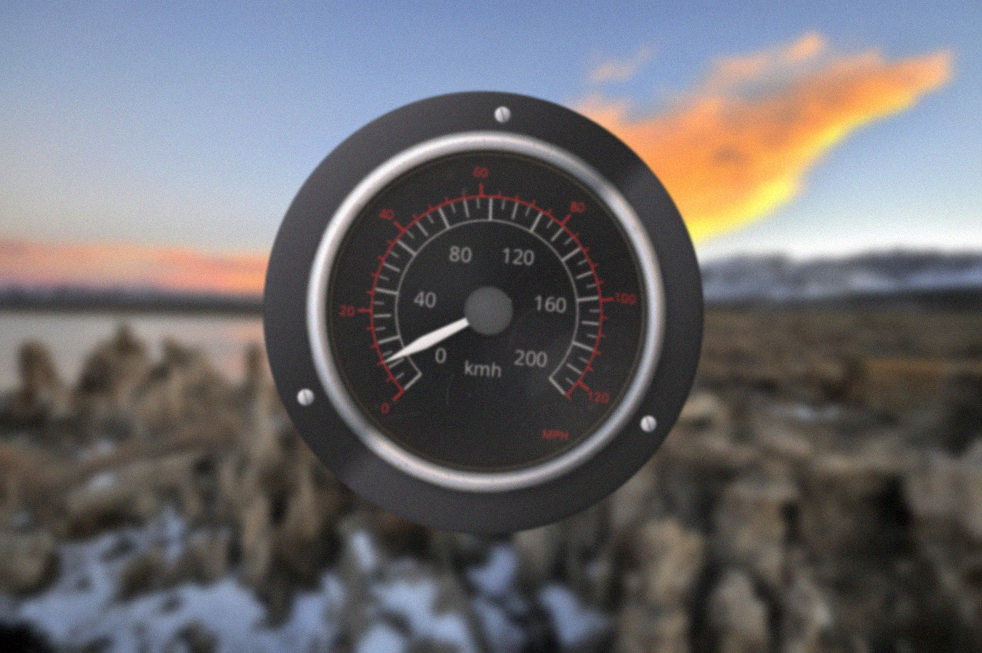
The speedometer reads 12.5 km/h
